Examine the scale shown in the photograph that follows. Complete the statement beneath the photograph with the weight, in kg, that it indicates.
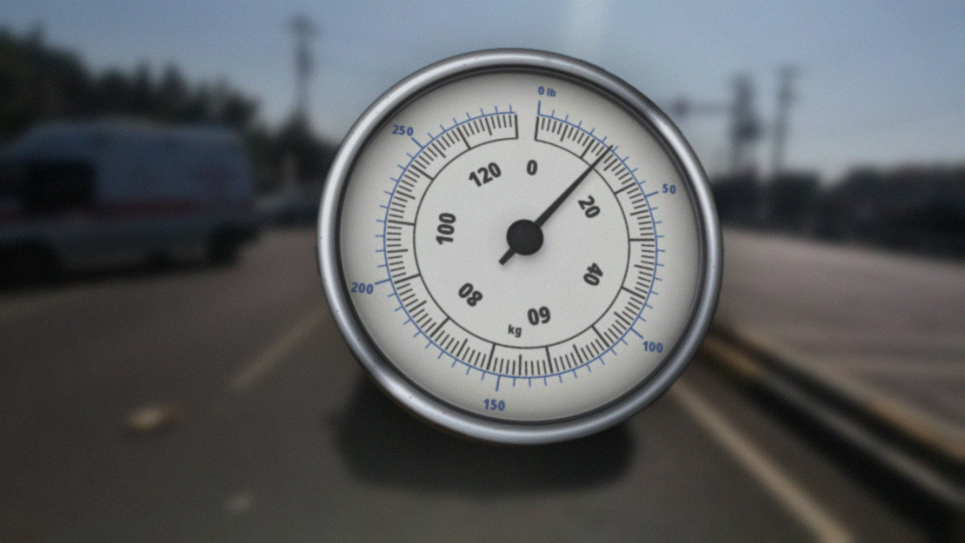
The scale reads 13 kg
